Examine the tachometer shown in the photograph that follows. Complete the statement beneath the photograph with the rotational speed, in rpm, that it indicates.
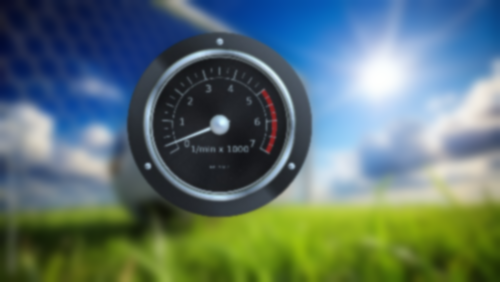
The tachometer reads 250 rpm
